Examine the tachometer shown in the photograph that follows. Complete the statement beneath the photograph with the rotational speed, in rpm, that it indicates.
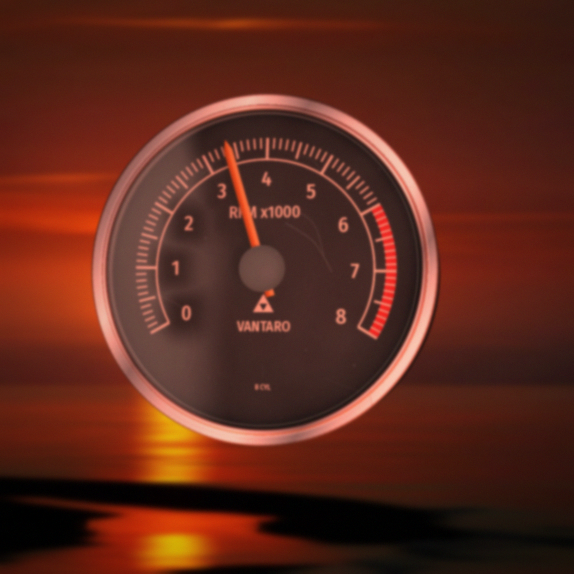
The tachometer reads 3400 rpm
